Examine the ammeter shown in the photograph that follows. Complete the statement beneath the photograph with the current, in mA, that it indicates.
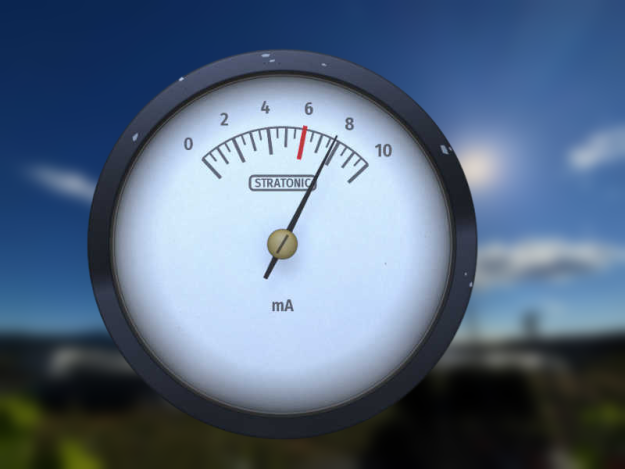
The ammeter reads 7.75 mA
